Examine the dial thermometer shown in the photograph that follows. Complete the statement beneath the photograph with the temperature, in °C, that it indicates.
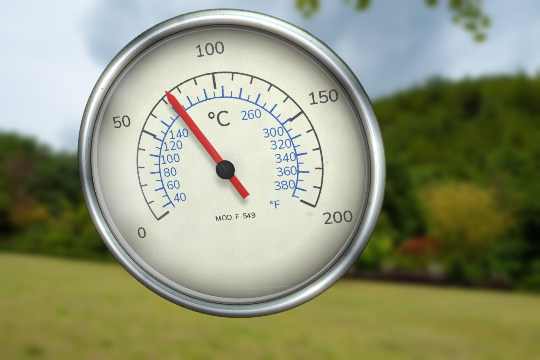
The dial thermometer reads 75 °C
